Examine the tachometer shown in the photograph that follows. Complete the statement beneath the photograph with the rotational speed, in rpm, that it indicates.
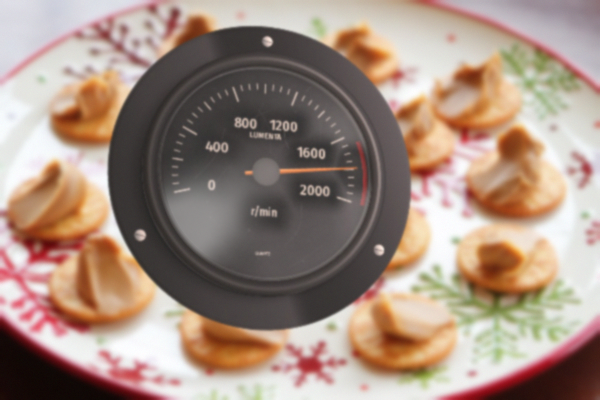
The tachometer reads 1800 rpm
